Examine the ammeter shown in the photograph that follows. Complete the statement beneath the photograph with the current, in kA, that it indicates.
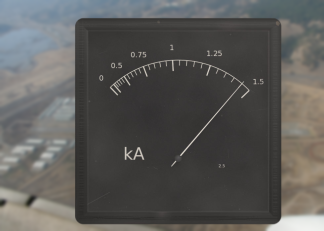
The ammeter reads 1.45 kA
